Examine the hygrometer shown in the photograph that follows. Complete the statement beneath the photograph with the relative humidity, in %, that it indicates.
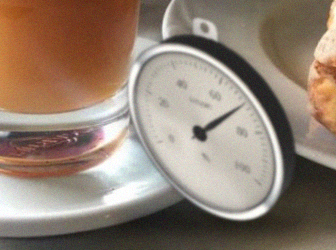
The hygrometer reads 70 %
